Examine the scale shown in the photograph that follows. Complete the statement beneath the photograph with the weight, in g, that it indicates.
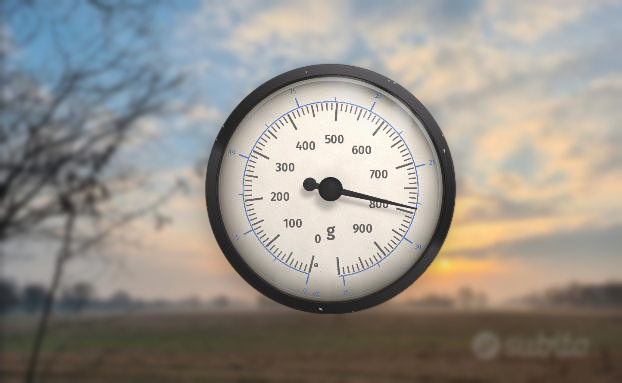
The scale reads 790 g
